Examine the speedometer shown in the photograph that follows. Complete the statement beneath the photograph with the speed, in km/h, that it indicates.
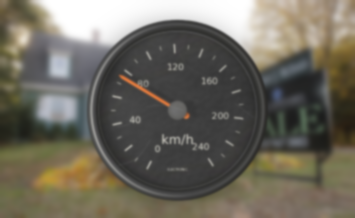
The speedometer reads 75 km/h
